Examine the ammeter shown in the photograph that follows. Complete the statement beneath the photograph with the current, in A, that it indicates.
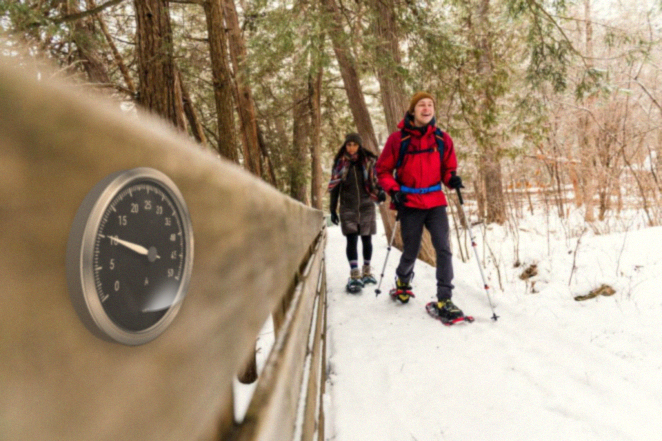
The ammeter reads 10 A
